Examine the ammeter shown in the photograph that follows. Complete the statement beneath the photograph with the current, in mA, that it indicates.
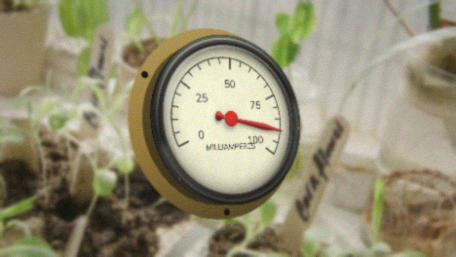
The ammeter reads 90 mA
